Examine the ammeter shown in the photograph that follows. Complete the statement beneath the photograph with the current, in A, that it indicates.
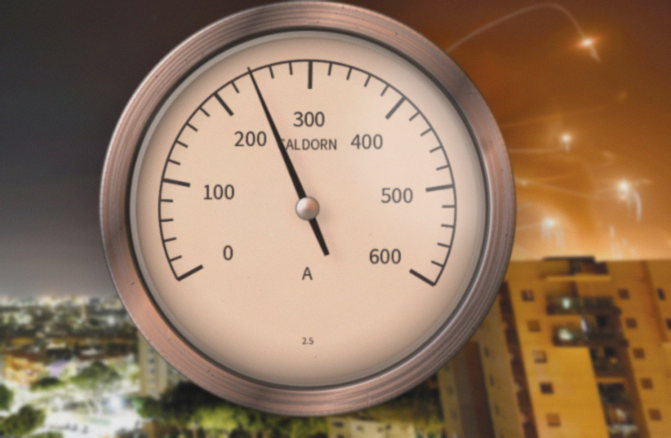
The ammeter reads 240 A
